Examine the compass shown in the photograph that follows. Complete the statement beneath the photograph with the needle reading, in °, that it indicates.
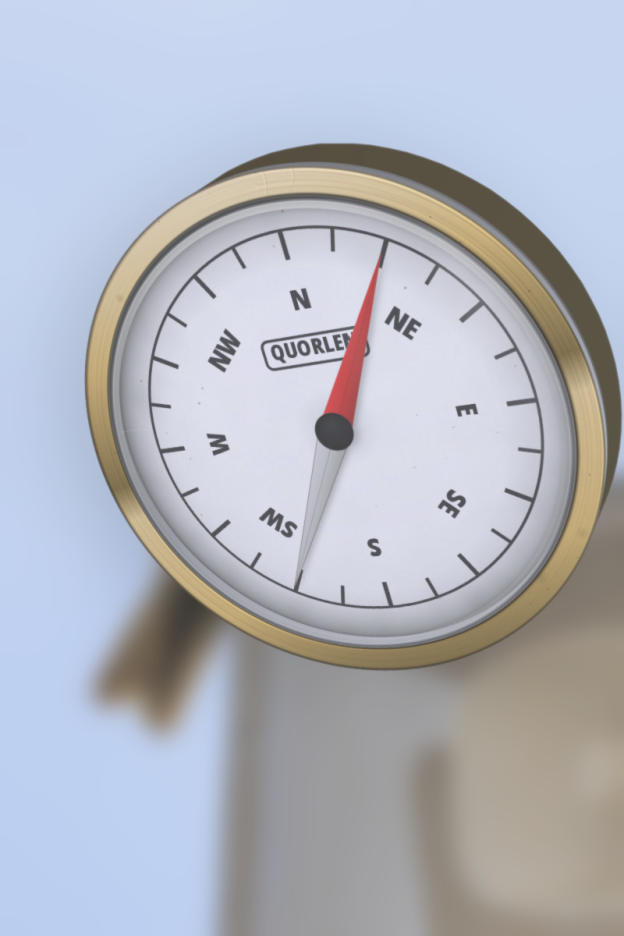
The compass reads 30 °
